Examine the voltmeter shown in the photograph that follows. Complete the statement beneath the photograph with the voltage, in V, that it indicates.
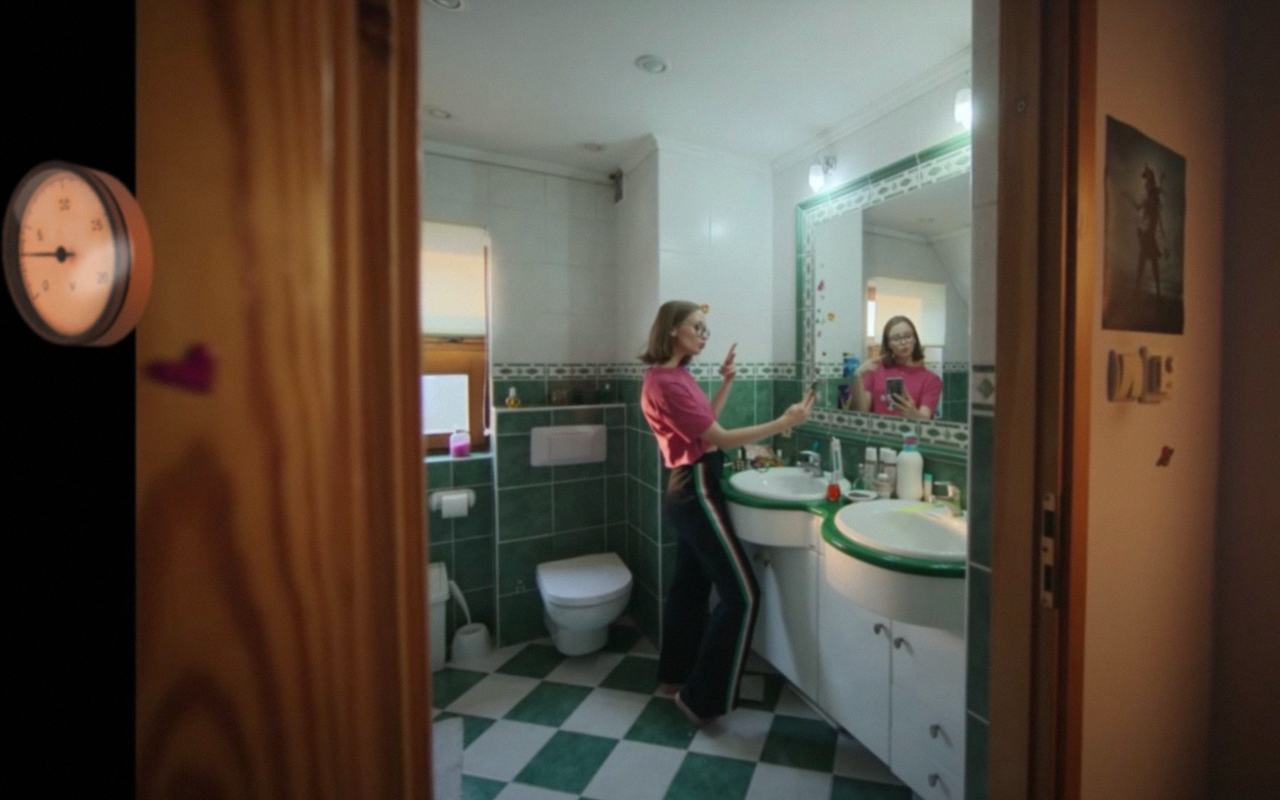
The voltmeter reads 3 V
